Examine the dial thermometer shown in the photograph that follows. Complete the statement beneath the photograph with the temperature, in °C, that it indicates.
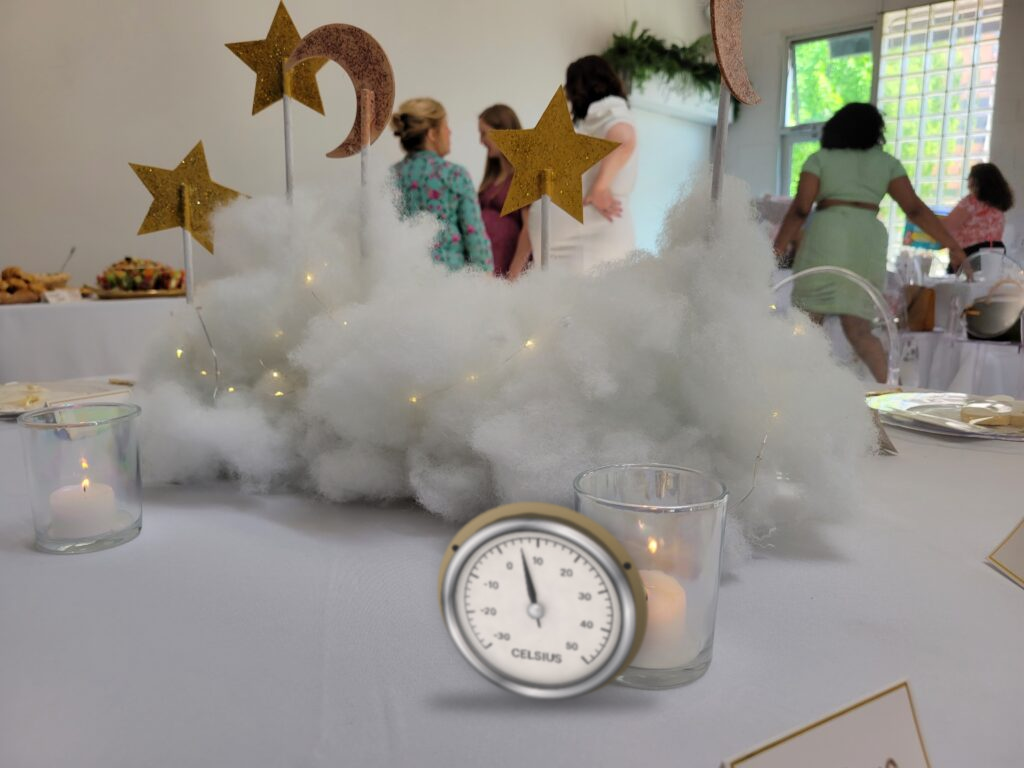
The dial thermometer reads 6 °C
